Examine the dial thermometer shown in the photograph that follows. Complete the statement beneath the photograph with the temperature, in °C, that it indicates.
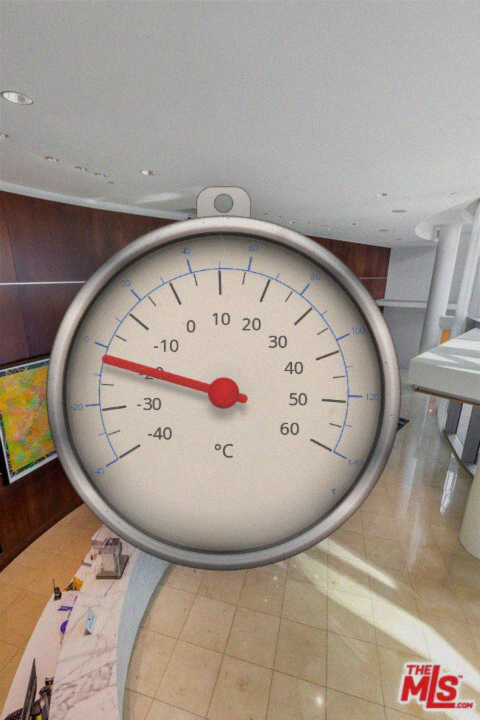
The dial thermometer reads -20 °C
